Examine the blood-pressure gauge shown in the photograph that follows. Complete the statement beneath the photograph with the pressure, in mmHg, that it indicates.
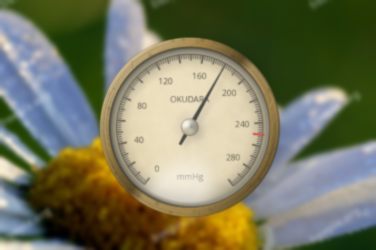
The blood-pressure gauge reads 180 mmHg
